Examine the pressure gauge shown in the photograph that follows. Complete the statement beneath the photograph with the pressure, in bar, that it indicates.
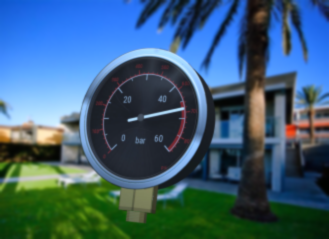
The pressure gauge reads 47.5 bar
